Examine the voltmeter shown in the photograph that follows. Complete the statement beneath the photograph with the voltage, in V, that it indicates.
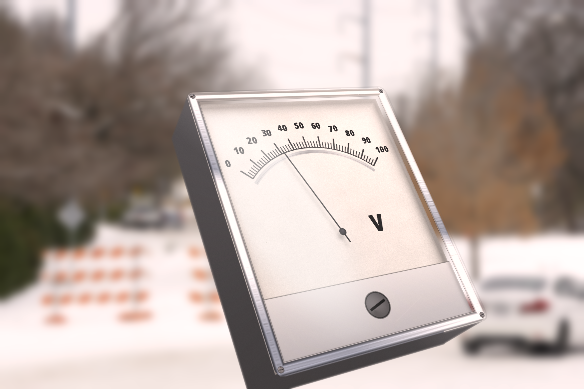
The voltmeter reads 30 V
